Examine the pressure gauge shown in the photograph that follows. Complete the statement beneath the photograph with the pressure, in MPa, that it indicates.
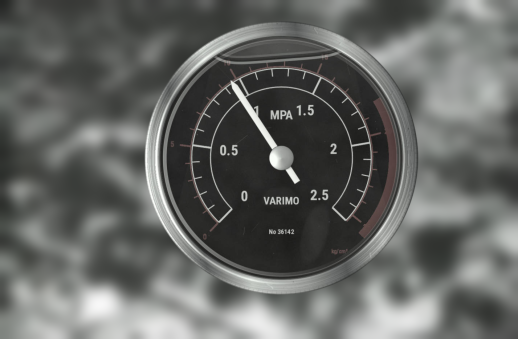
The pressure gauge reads 0.95 MPa
